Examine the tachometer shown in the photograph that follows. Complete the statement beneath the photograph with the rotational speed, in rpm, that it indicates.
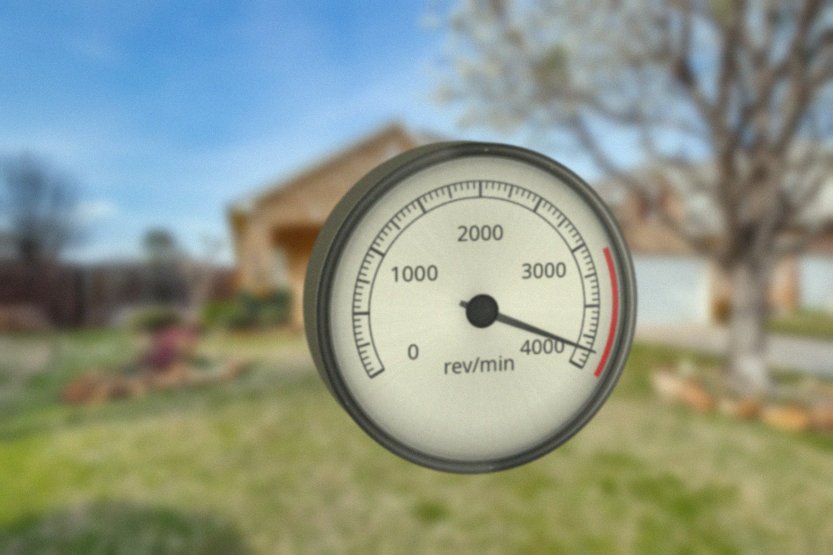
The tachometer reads 3850 rpm
